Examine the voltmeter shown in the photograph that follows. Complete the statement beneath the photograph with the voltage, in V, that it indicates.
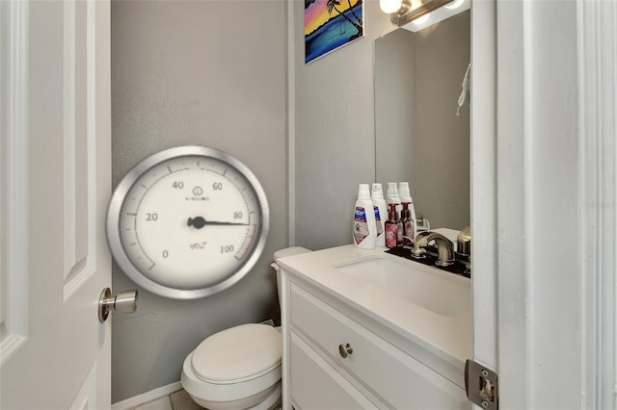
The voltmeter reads 85 V
